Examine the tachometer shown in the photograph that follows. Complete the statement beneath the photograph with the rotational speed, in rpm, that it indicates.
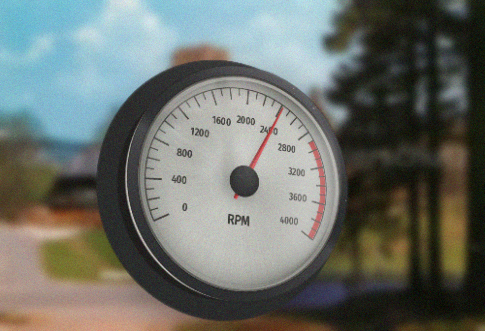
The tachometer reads 2400 rpm
